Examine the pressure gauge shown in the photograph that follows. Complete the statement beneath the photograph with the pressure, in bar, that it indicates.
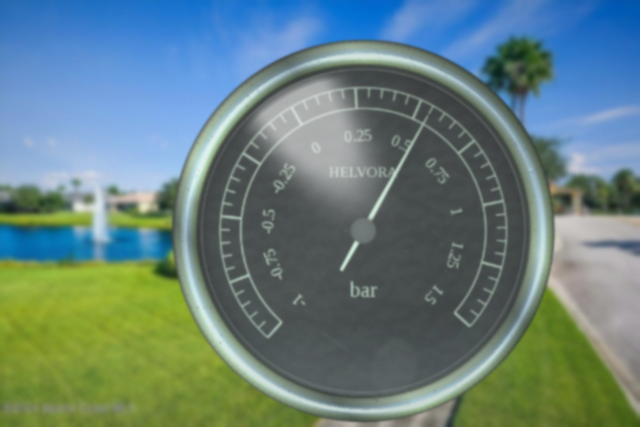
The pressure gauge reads 0.55 bar
